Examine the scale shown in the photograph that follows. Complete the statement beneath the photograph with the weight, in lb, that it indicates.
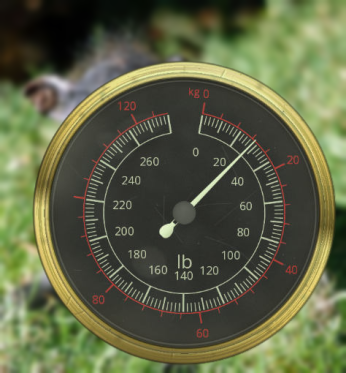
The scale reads 28 lb
